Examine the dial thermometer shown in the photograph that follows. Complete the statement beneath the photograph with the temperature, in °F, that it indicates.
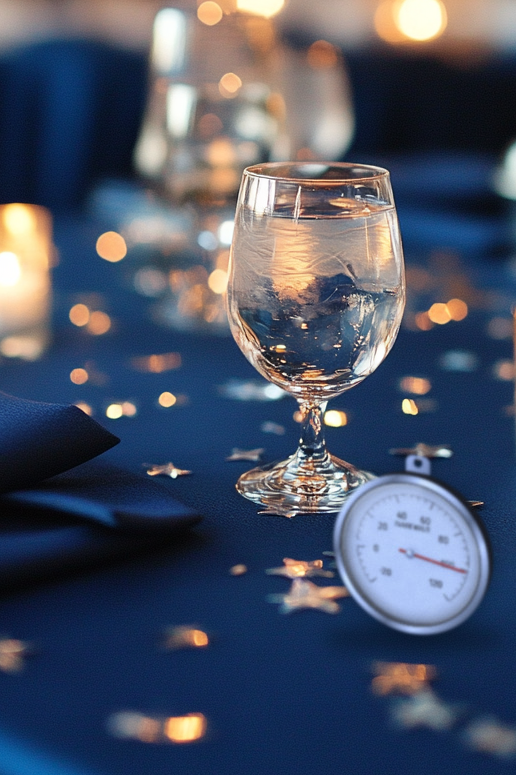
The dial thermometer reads 100 °F
